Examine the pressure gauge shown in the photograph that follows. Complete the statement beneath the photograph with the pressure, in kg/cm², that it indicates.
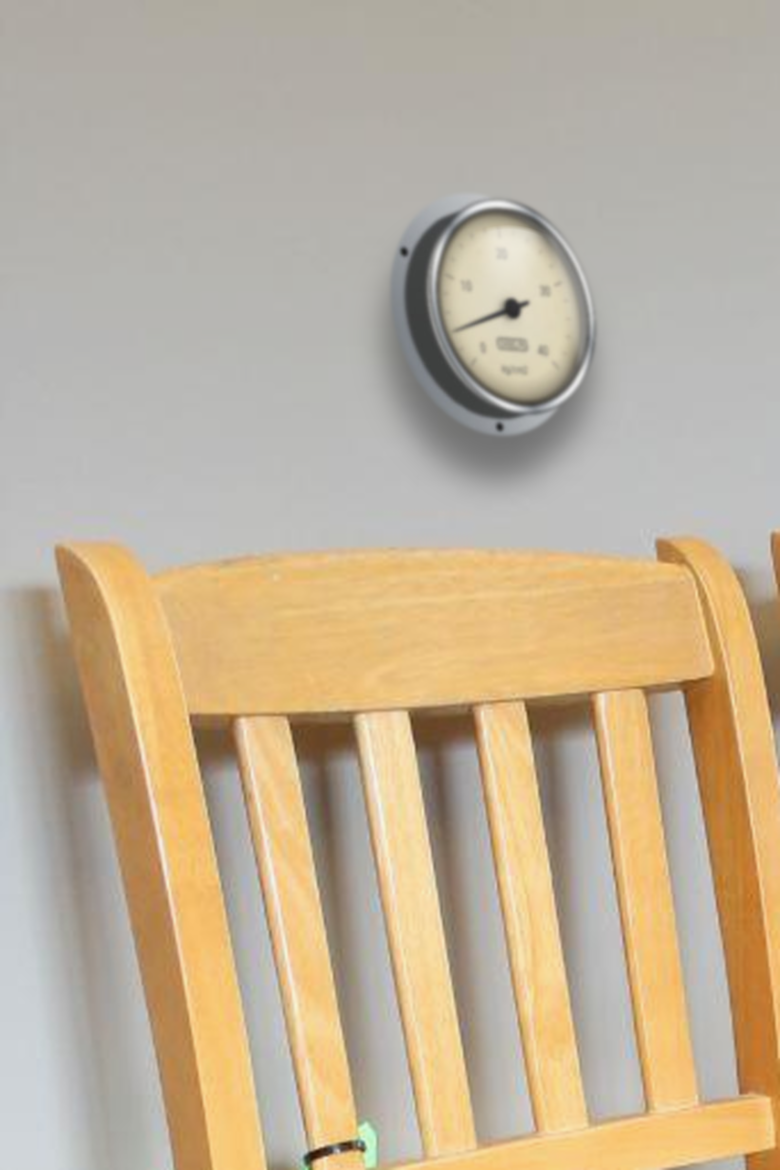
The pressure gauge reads 4 kg/cm²
